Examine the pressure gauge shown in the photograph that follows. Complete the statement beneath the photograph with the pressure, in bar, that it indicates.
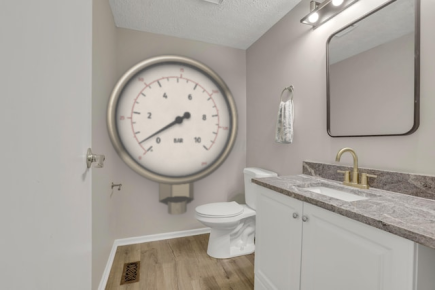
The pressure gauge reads 0.5 bar
